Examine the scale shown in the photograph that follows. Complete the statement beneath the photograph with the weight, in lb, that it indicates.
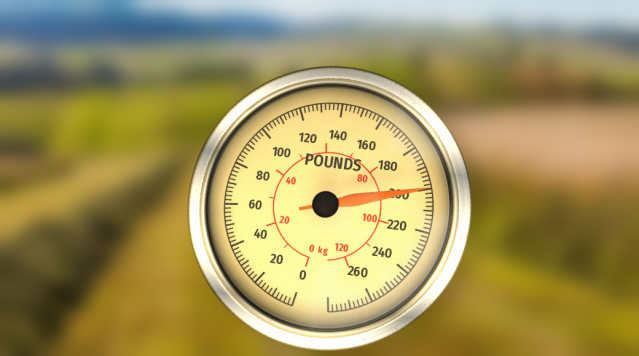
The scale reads 200 lb
